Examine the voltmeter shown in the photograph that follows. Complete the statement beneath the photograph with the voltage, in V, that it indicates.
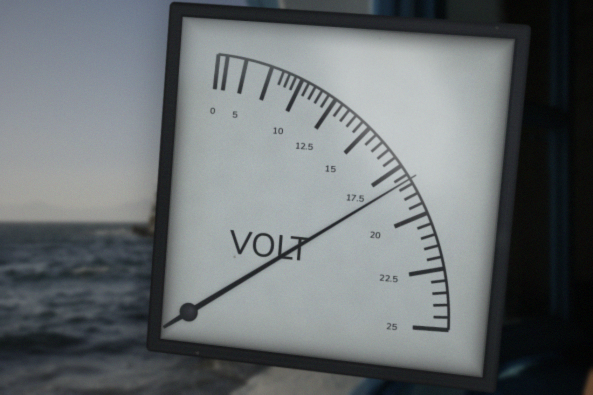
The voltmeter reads 18.25 V
